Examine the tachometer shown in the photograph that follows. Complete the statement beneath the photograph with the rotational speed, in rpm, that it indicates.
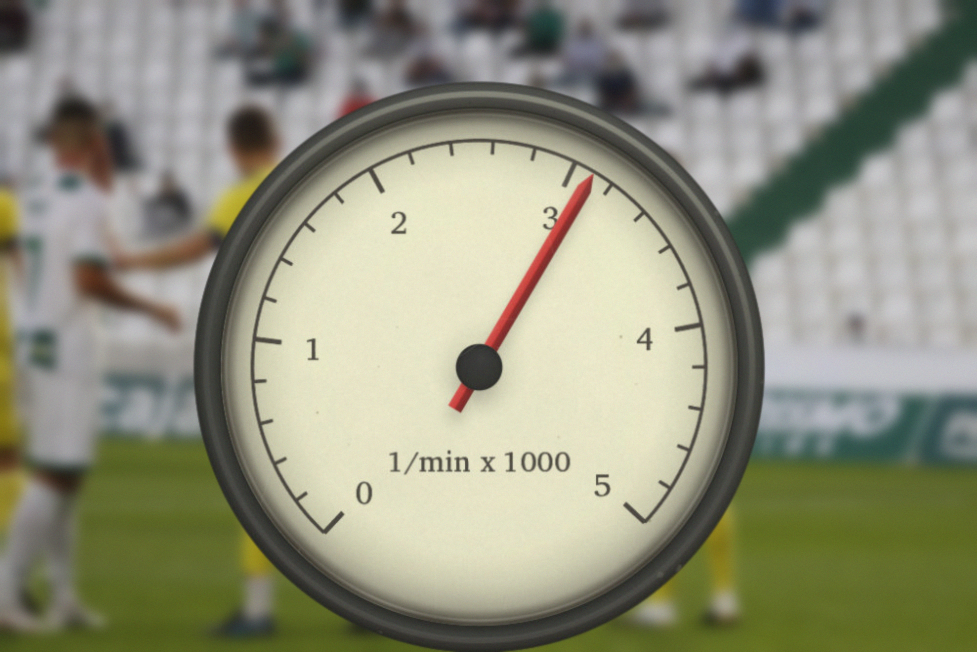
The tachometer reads 3100 rpm
